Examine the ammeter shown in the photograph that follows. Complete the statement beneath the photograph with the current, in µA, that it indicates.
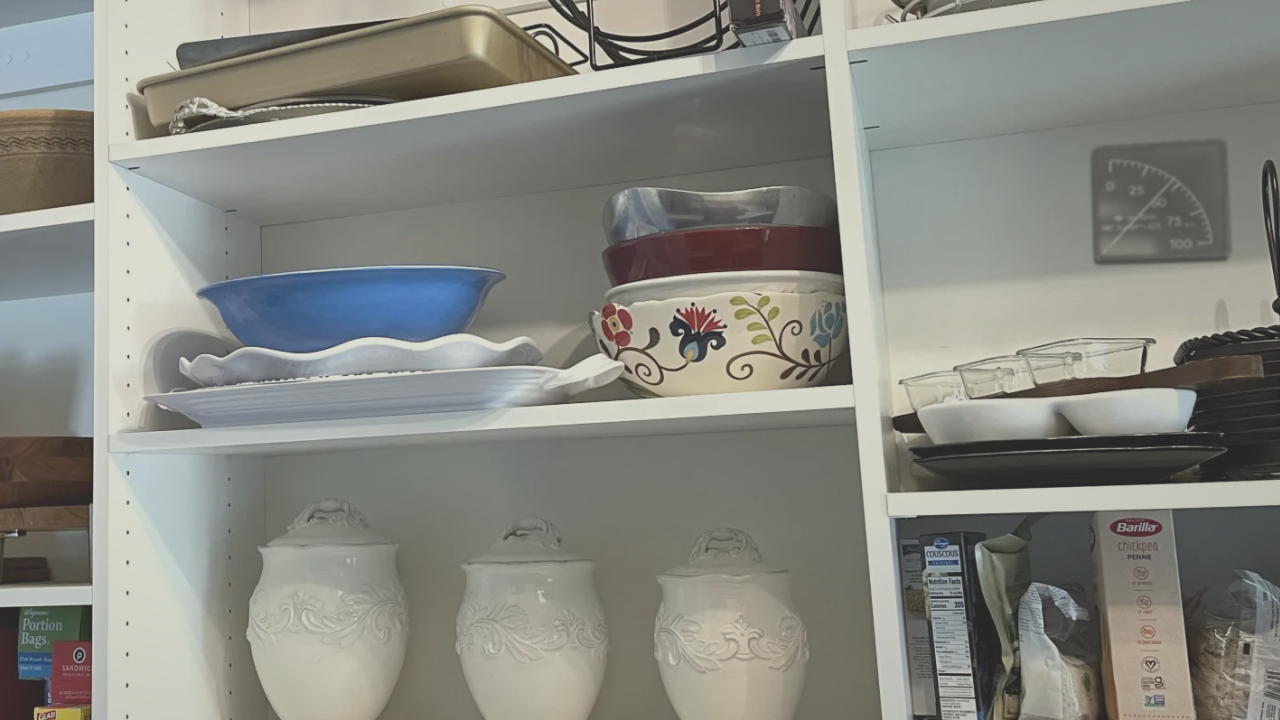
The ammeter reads 45 µA
